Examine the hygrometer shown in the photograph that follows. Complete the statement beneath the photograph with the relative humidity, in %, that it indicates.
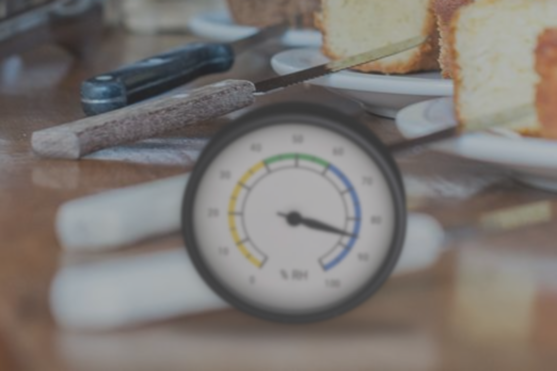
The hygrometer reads 85 %
